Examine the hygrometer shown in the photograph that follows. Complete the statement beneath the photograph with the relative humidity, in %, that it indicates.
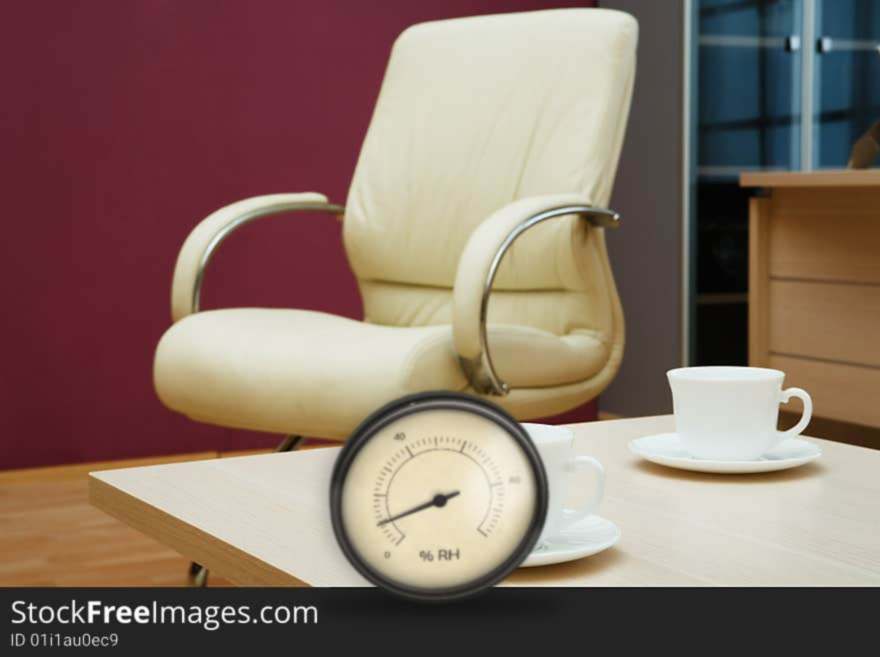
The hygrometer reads 10 %
